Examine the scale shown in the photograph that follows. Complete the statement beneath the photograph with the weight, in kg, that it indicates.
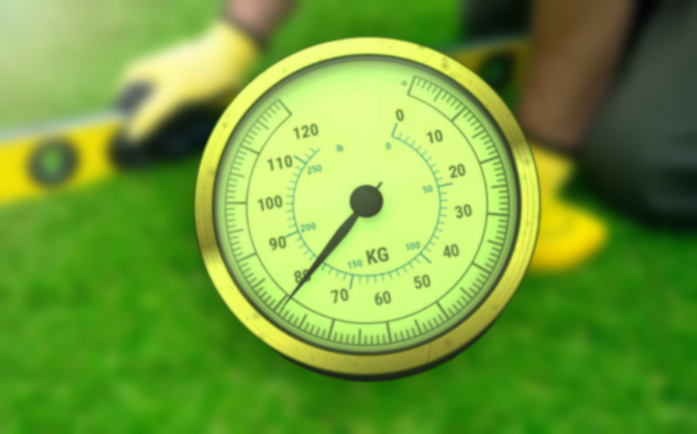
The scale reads 79 kg
